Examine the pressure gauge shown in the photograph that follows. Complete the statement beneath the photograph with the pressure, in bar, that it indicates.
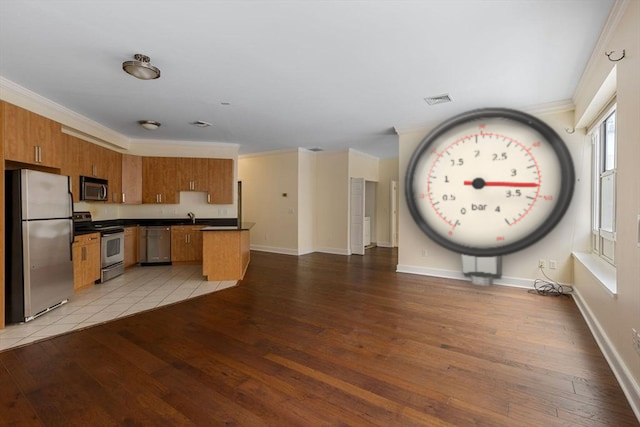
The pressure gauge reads 3.3 bar
